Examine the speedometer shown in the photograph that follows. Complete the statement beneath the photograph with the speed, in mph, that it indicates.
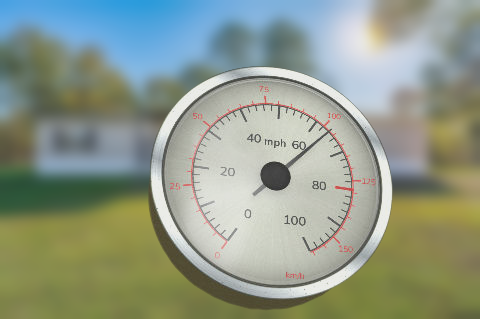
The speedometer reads 64 mph
